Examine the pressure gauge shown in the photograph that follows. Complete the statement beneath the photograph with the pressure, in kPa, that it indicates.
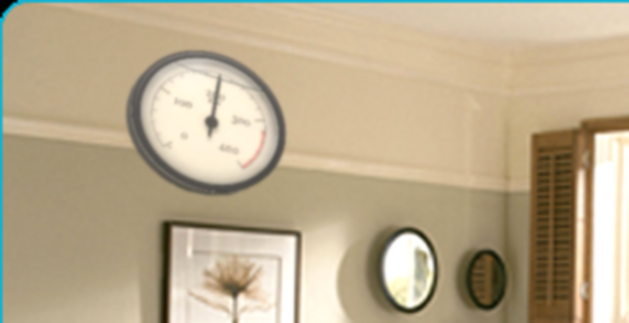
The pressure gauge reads 200 kPa
